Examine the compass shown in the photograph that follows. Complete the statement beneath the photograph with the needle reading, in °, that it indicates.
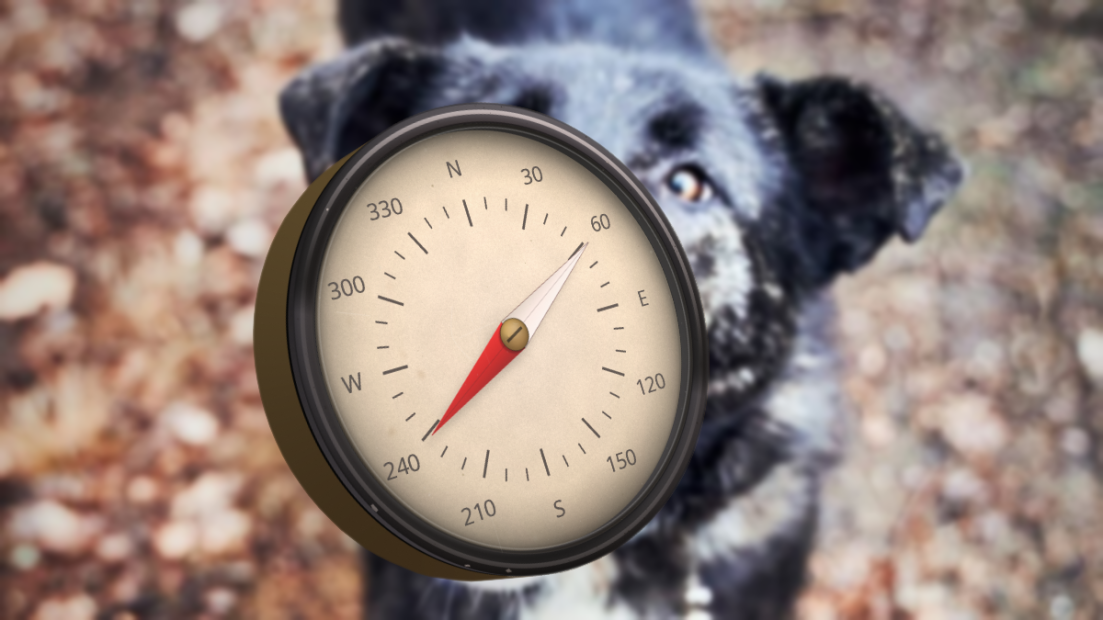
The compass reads 240 °
